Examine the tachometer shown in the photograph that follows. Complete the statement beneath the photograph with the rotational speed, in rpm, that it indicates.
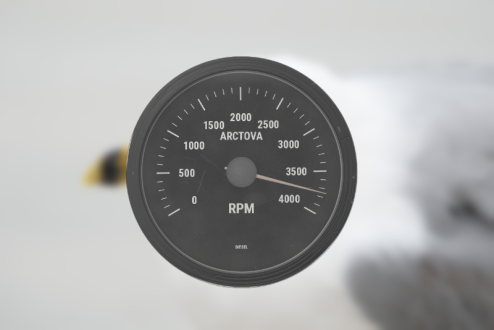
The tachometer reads 3750 rpm
